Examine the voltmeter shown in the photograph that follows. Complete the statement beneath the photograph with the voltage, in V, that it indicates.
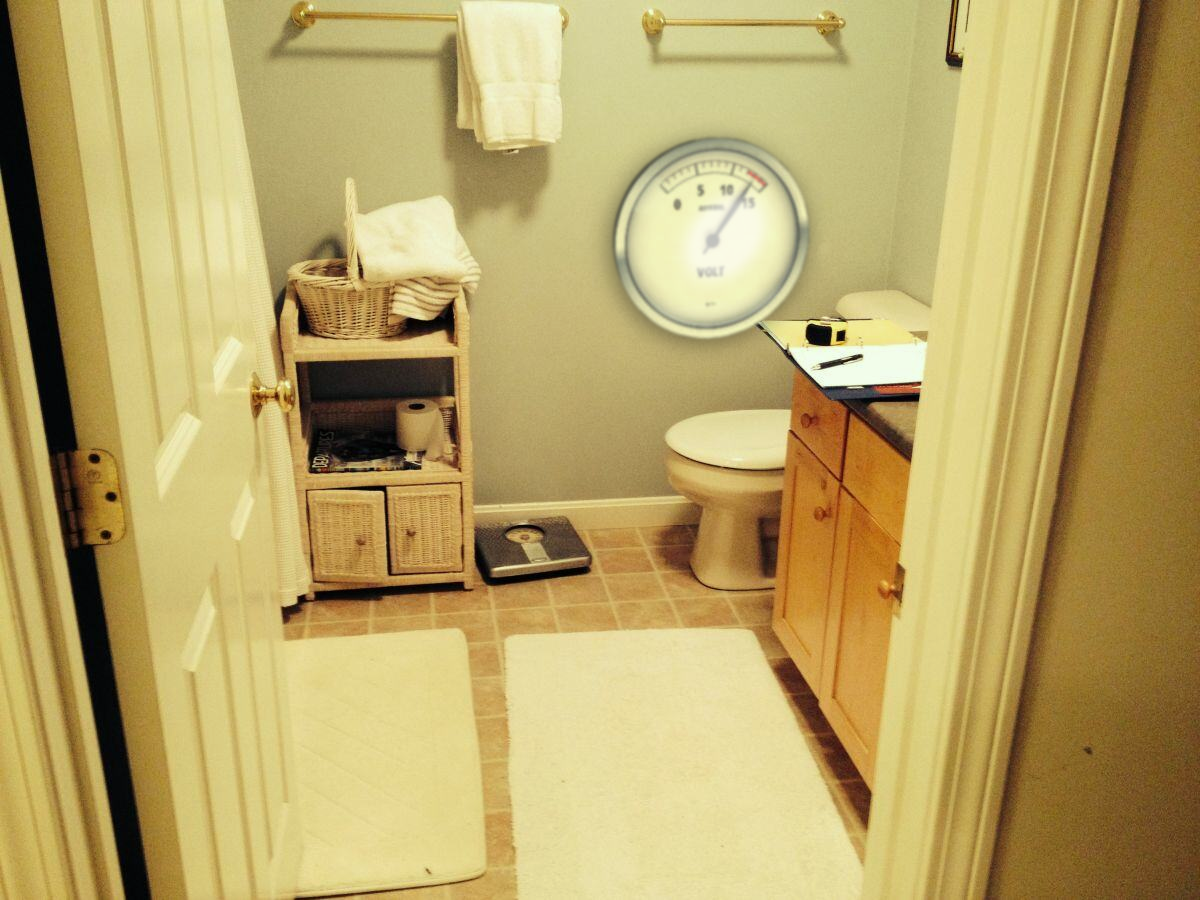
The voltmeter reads 13 V
